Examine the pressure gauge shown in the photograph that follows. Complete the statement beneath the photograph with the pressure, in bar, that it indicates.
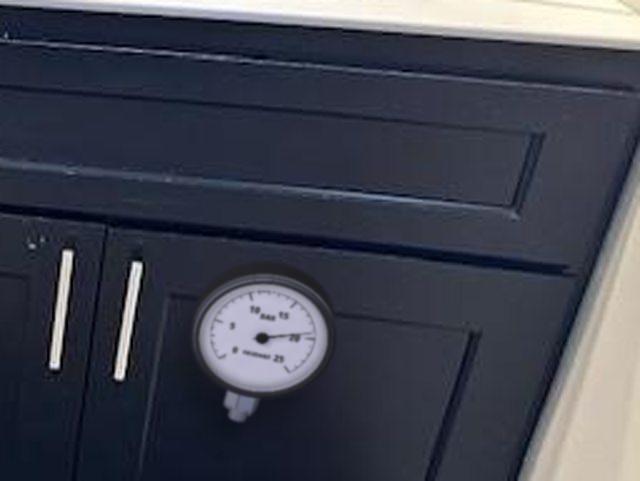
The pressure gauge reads 19 bar
